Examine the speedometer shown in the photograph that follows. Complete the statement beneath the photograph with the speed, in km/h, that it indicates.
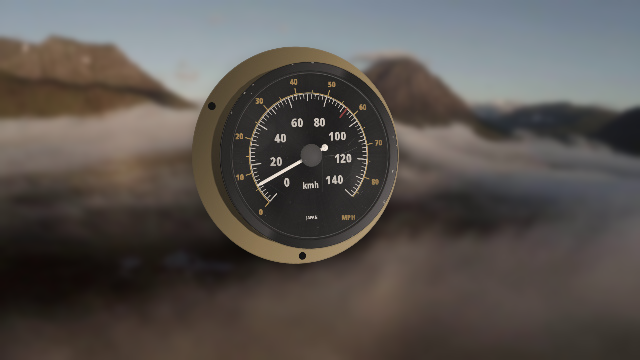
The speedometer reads 10 km/h
